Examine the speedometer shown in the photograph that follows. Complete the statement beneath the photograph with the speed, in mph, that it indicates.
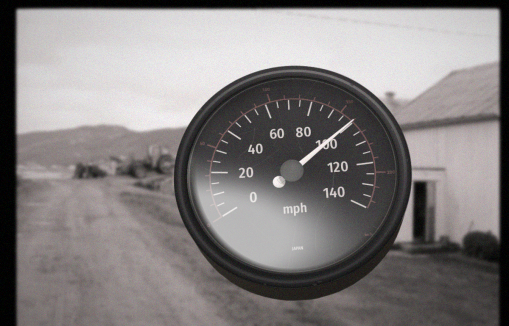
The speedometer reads 100 mph
